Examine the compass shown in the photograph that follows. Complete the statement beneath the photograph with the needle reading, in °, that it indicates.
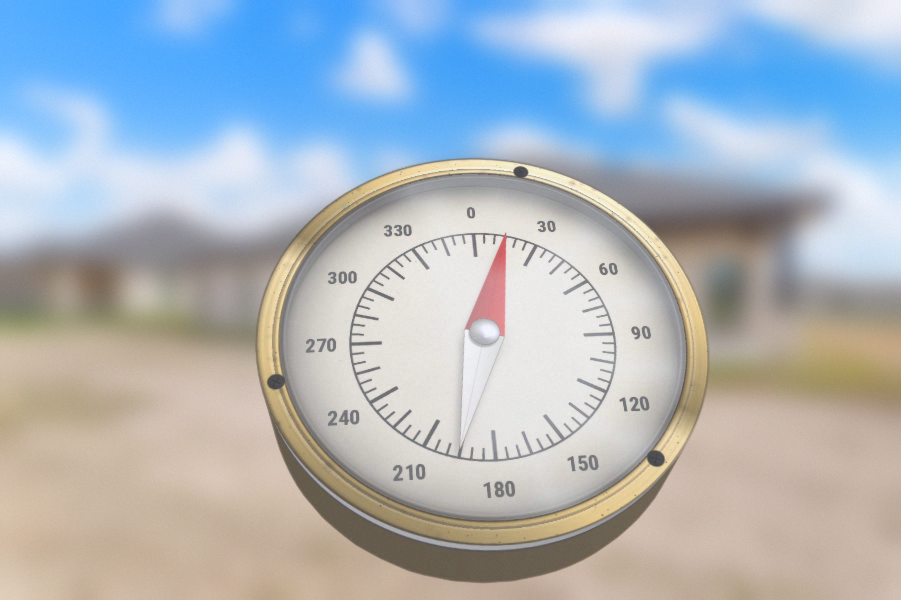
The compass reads 15 °
